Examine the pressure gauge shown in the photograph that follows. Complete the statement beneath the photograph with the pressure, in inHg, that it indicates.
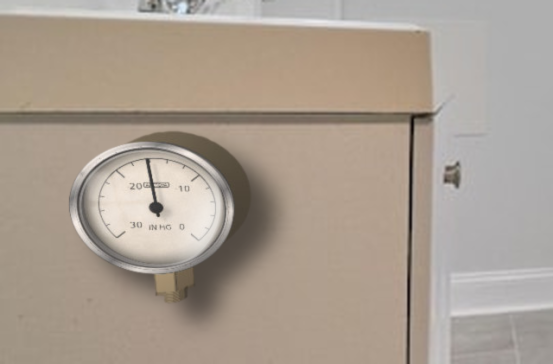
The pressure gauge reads -16 inHg
